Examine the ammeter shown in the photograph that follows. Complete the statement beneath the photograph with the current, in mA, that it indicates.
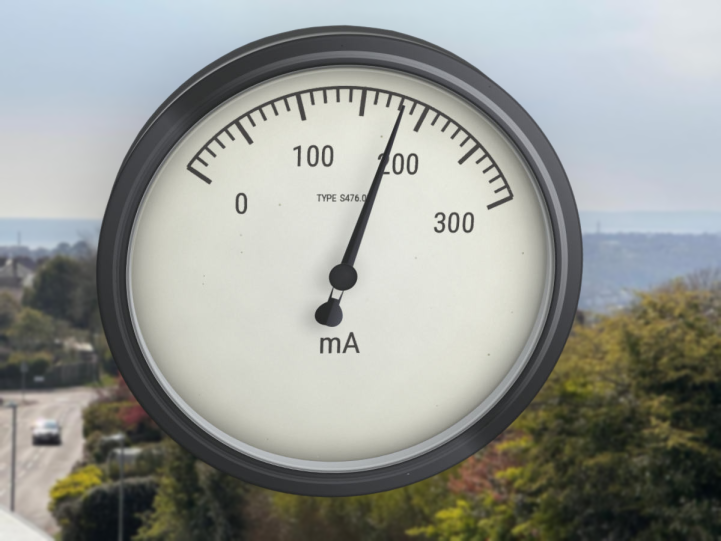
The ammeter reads 180 mA
